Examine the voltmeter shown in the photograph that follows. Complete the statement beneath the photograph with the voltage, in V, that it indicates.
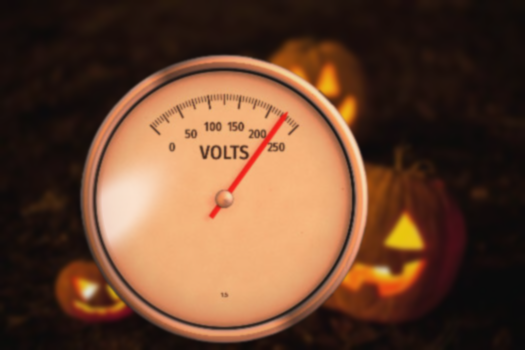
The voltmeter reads 225 V
